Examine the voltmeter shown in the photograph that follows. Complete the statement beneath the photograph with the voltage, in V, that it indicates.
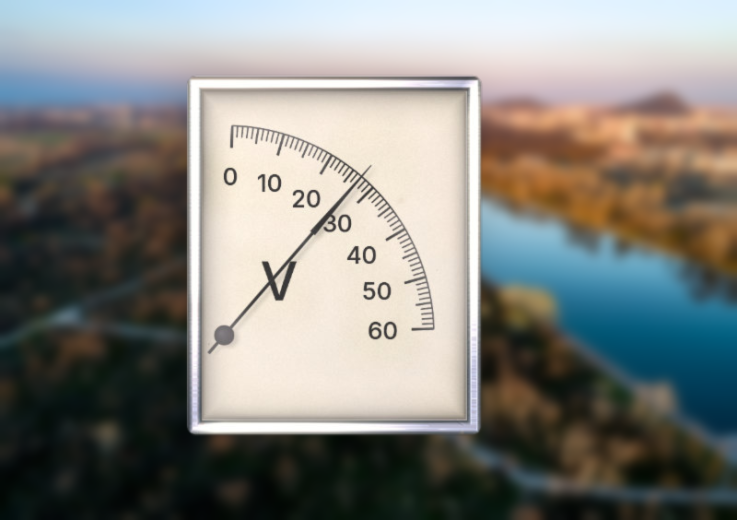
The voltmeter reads 27 V
